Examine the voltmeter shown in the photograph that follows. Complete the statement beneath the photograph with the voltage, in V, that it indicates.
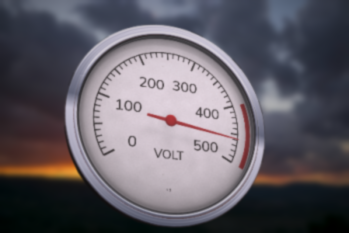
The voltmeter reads 460 V
